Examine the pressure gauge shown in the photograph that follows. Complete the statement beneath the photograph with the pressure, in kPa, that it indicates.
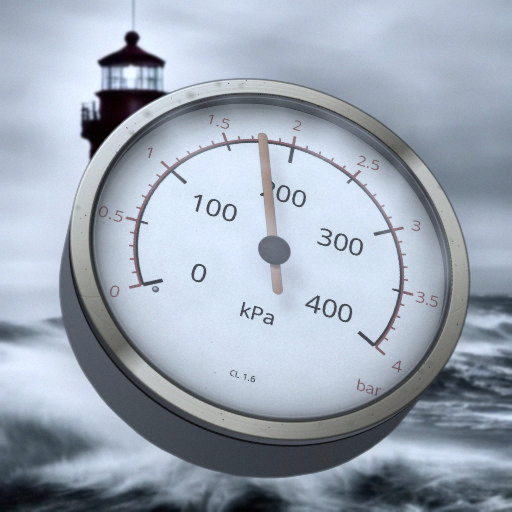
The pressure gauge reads 175 kPa
